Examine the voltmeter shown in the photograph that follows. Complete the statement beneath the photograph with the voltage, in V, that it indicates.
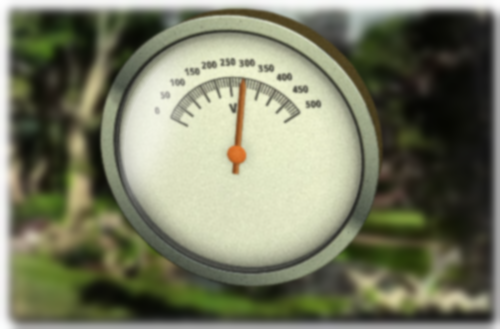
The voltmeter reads 300 V
